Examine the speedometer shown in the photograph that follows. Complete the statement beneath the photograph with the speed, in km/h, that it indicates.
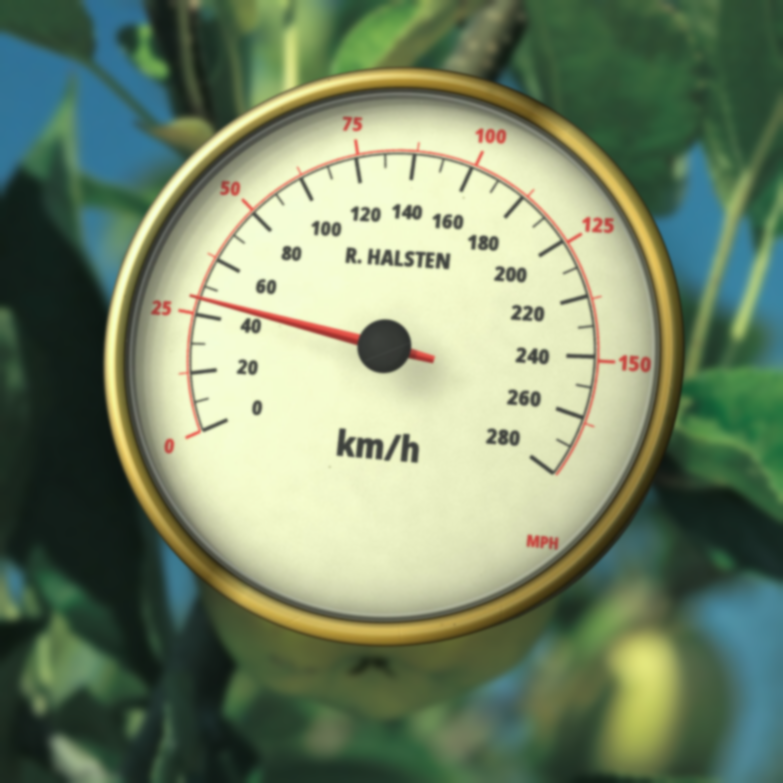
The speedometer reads 45 km/h
